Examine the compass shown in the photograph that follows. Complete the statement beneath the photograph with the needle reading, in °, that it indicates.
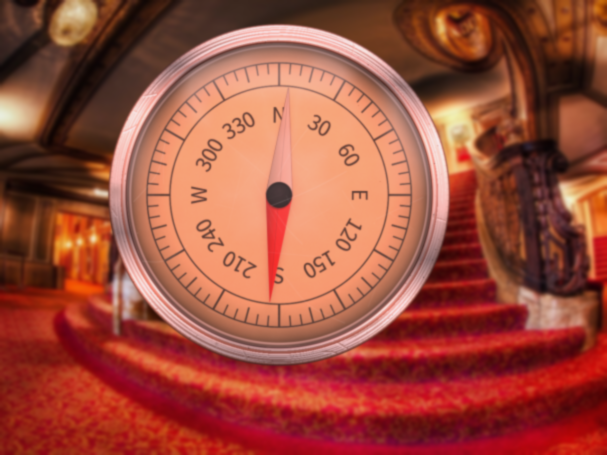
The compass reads 185 °
